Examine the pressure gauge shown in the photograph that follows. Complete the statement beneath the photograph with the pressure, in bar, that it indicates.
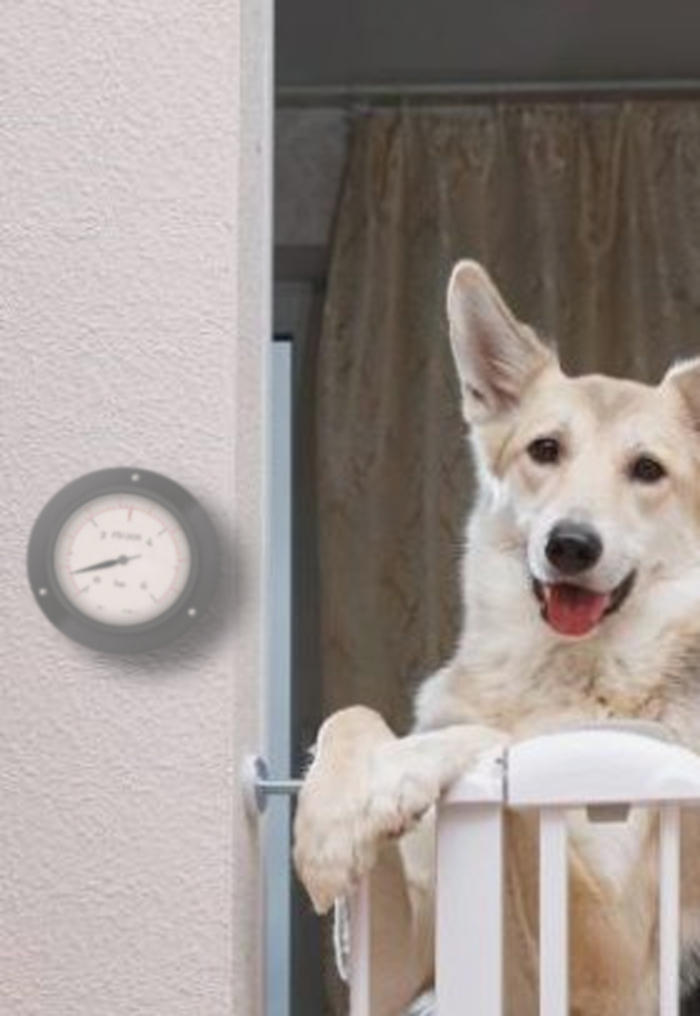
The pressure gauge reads 0.5 bar
